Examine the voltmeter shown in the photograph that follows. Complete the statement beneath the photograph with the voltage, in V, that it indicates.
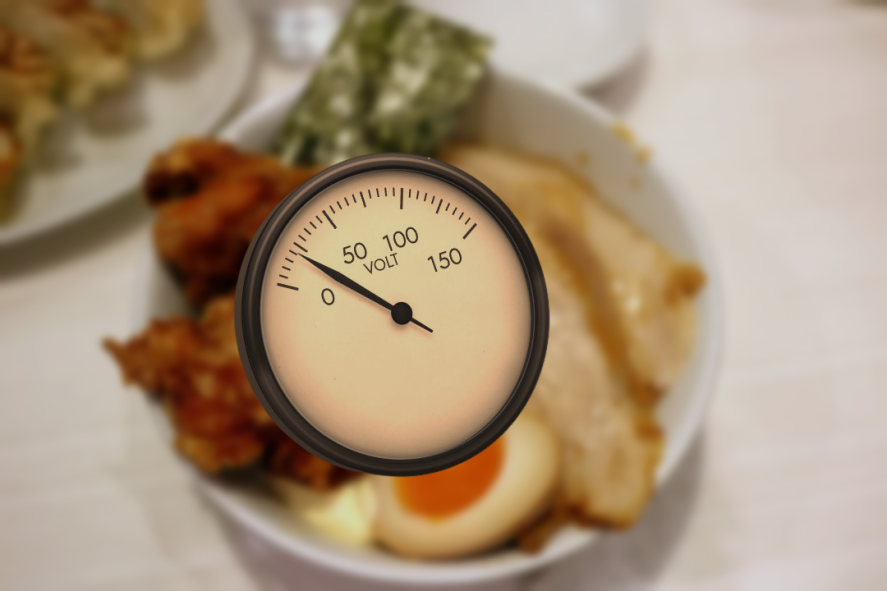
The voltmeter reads 20 V
